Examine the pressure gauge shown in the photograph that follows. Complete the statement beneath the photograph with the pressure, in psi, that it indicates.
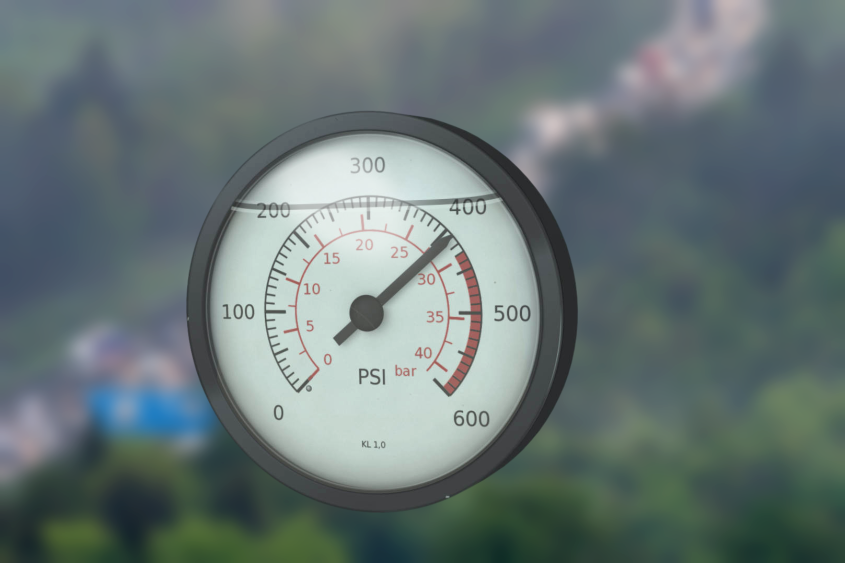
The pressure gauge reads 410 psi
